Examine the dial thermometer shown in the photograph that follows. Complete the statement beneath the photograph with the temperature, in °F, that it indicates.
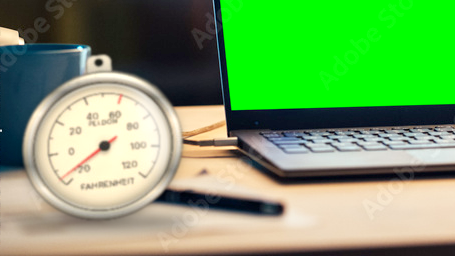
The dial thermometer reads -15 °F
